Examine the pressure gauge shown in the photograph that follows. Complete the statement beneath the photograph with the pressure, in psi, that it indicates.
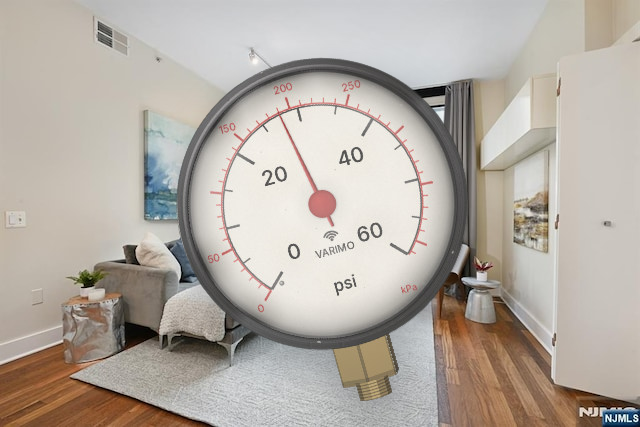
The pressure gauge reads 27.5 psi
